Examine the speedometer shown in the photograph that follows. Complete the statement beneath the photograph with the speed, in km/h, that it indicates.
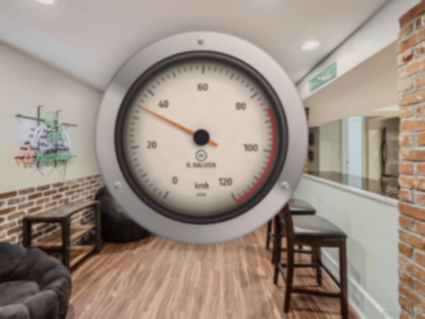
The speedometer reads 34 km/h
